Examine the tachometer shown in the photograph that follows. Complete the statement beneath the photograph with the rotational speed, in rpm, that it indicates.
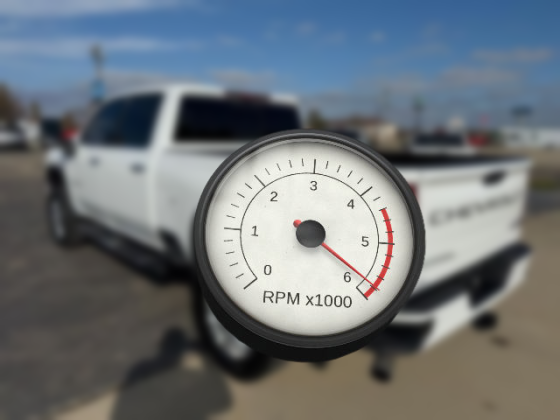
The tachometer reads 5800 rpm
